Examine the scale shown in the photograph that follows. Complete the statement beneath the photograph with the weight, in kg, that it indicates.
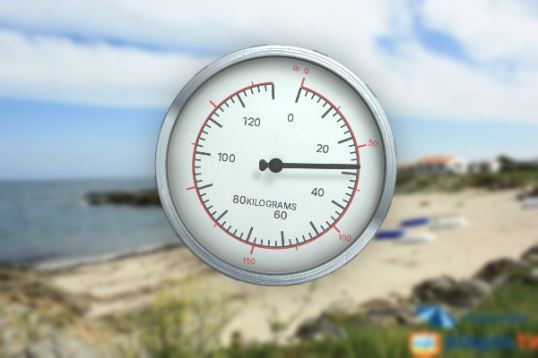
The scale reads 28 kg
